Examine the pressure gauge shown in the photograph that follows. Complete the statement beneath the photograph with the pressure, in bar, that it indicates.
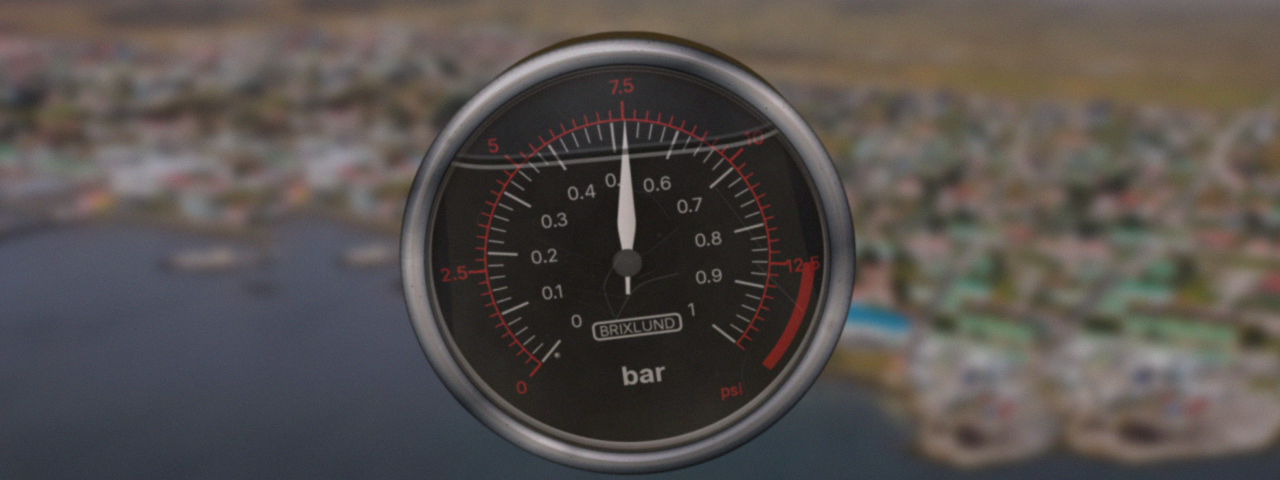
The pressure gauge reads 0.52 bar
